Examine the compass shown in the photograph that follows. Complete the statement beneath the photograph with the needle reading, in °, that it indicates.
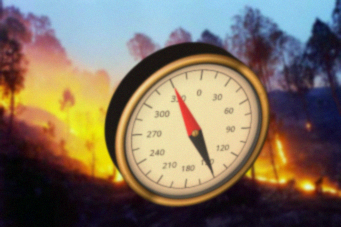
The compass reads 330 °
